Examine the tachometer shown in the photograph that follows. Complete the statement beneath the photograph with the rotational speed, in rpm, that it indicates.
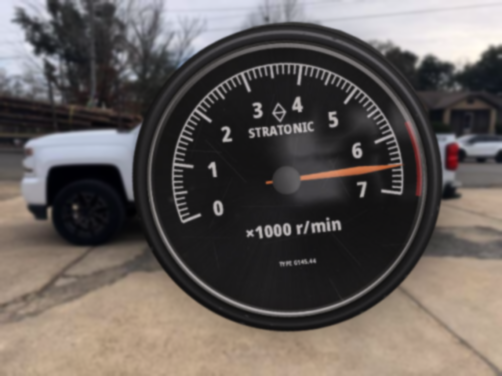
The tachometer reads 6500 rpm
